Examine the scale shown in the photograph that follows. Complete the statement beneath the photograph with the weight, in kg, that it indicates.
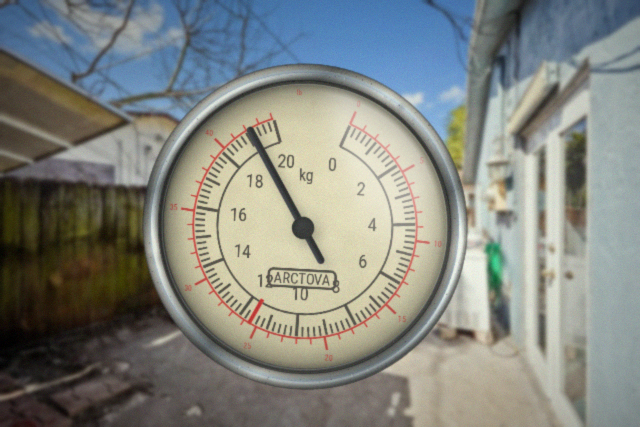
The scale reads 19.2 kg
